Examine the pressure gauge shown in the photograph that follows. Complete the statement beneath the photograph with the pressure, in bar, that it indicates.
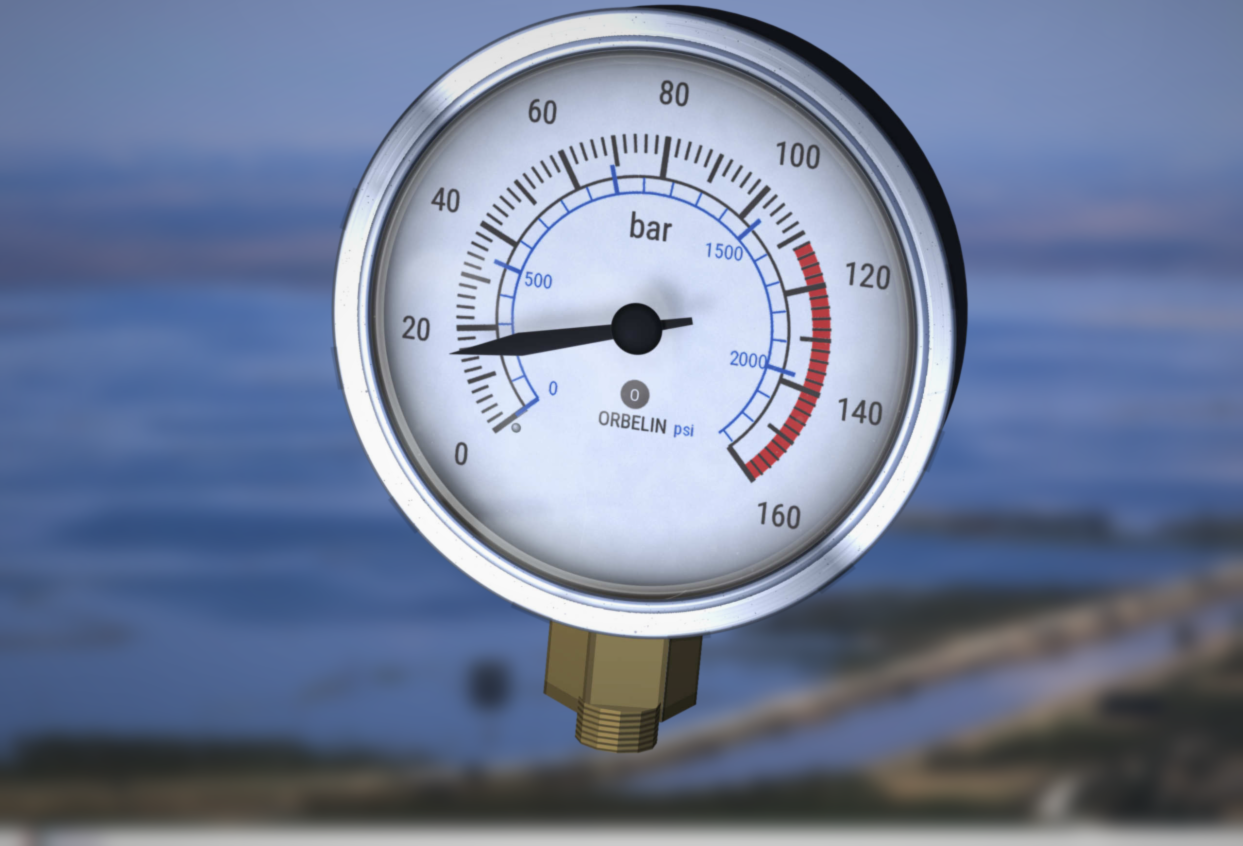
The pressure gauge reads 16 bar
